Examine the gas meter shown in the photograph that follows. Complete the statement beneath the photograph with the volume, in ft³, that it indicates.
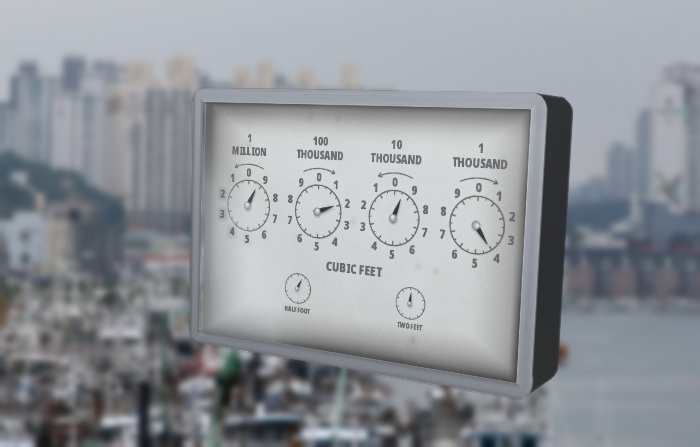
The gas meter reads 919400 ft³
